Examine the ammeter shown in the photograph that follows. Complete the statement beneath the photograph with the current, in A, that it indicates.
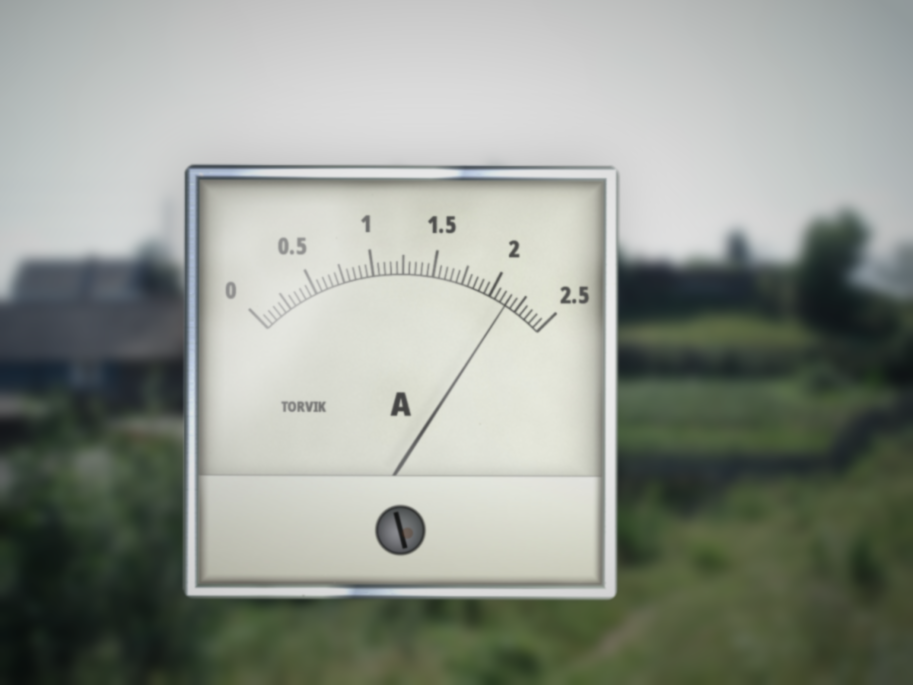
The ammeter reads 2.15 A
